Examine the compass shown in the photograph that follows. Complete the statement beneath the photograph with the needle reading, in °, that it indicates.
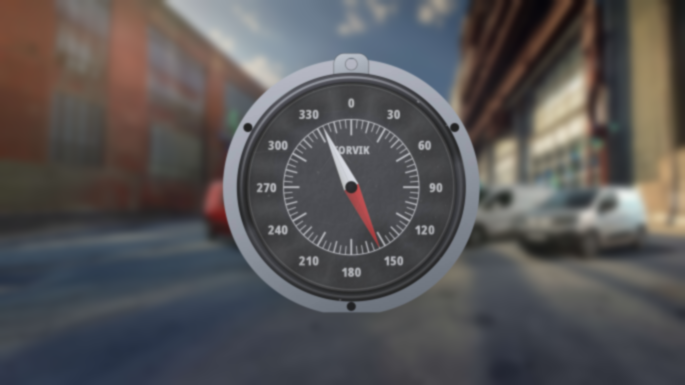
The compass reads 155 °
